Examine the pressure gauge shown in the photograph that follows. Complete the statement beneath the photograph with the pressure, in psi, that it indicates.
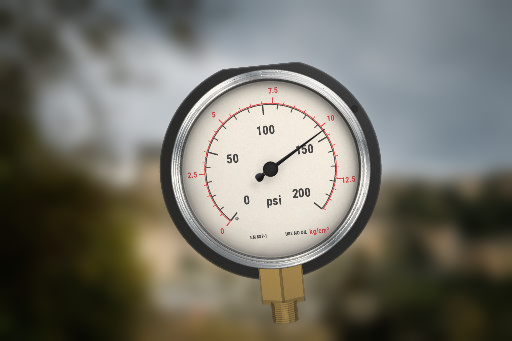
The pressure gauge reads 145 psi
